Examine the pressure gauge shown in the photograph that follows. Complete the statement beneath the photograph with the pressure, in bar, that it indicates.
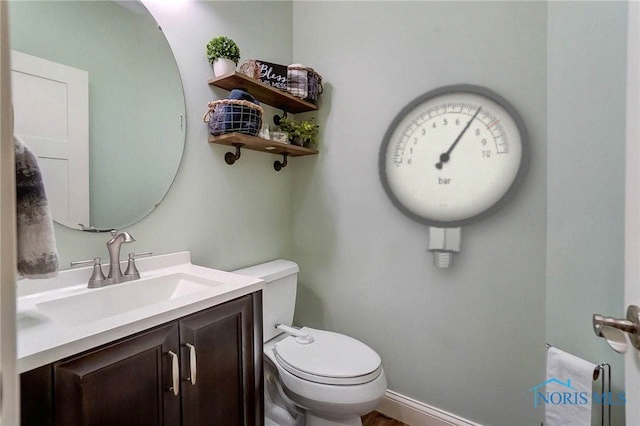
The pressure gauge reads 7 bar
